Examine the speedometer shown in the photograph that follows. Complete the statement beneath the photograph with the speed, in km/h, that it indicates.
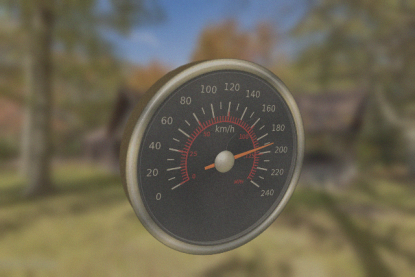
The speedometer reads 190 km/h
